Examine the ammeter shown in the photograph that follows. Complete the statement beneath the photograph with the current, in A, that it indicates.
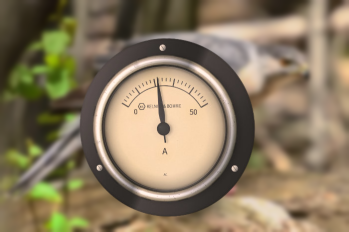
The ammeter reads 22 A
